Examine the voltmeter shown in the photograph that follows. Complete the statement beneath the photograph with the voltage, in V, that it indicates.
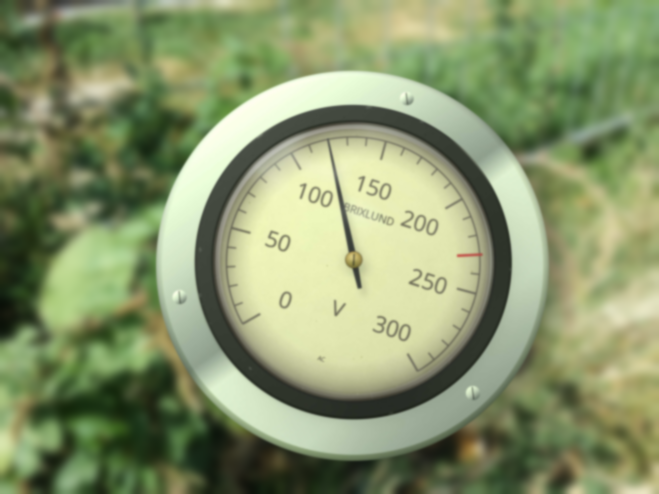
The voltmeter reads 120 V
